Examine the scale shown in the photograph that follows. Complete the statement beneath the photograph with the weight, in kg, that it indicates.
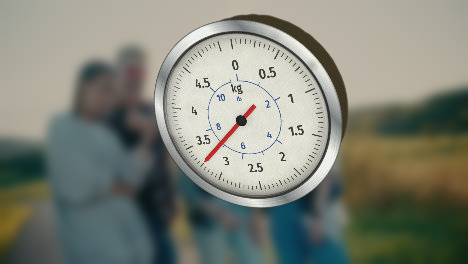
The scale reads 3.25 kg
